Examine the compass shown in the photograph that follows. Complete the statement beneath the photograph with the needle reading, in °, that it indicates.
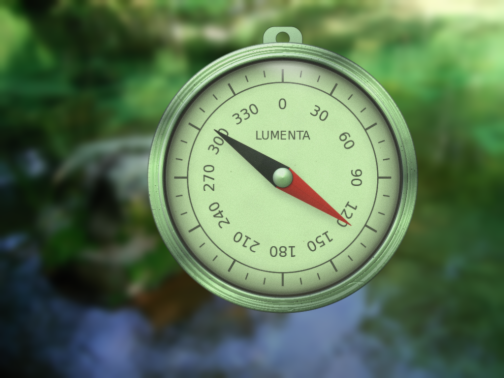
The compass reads 125 °
